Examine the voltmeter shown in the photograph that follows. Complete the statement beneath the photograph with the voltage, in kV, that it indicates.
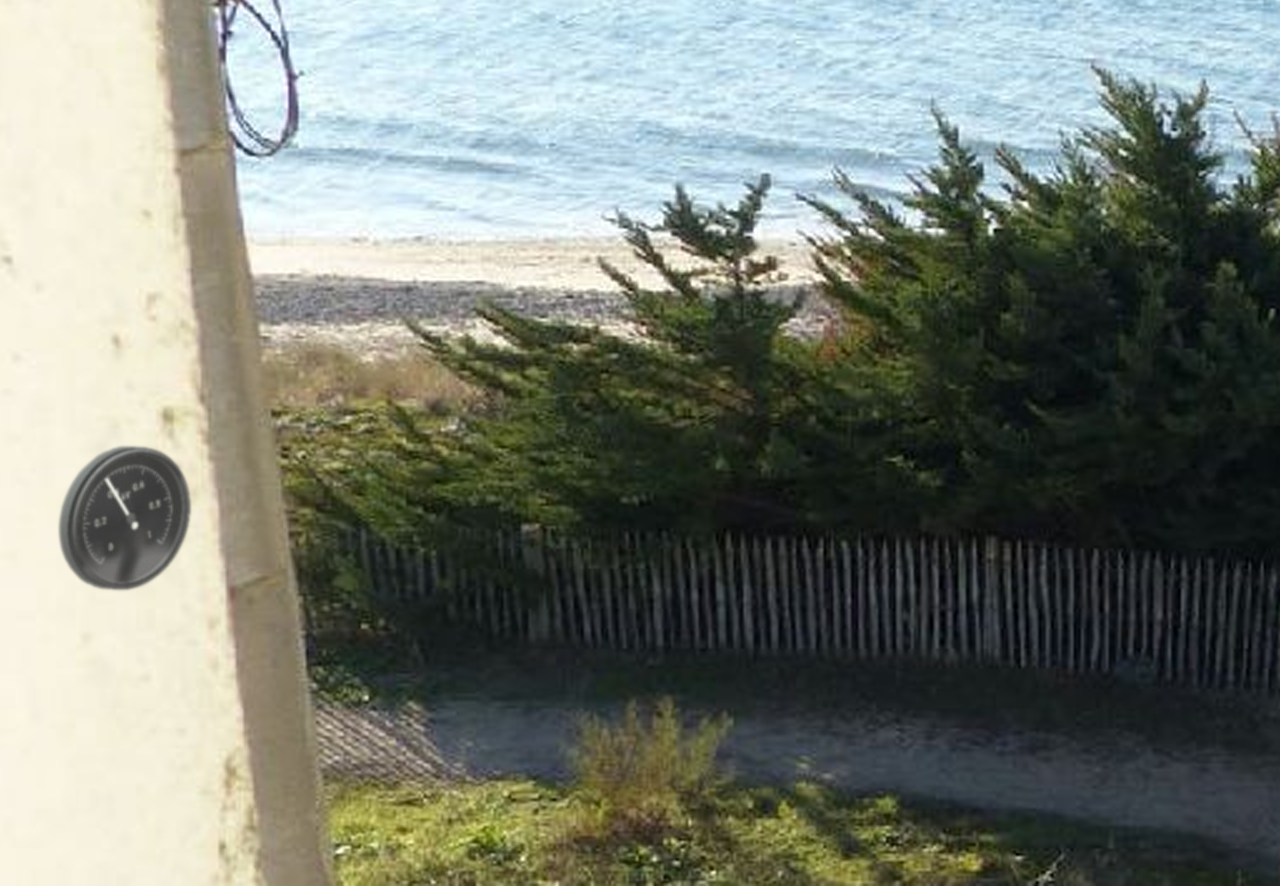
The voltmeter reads 0.4 kV
